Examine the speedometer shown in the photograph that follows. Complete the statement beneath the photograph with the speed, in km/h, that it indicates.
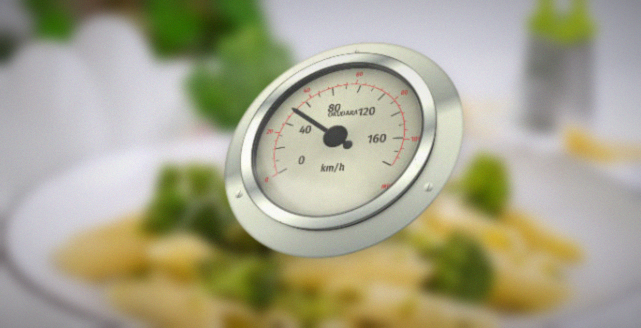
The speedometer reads 50 km/h
